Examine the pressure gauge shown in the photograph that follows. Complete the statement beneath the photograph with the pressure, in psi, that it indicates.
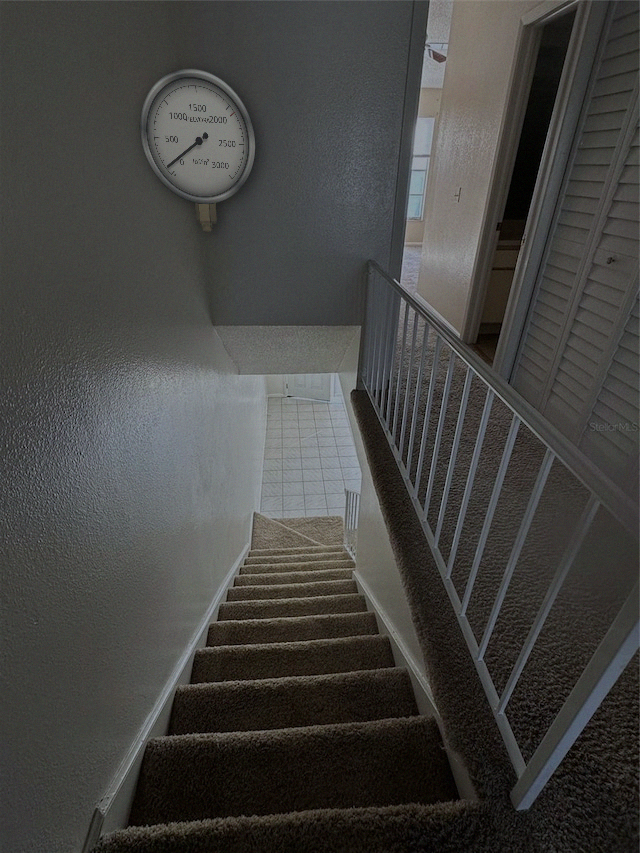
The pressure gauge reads 100 psi
